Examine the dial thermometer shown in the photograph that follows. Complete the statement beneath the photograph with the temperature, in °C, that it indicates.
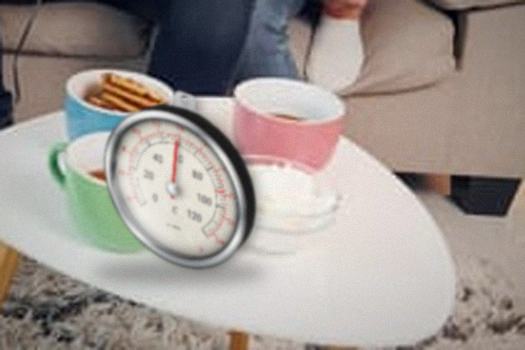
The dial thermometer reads 60 °C
